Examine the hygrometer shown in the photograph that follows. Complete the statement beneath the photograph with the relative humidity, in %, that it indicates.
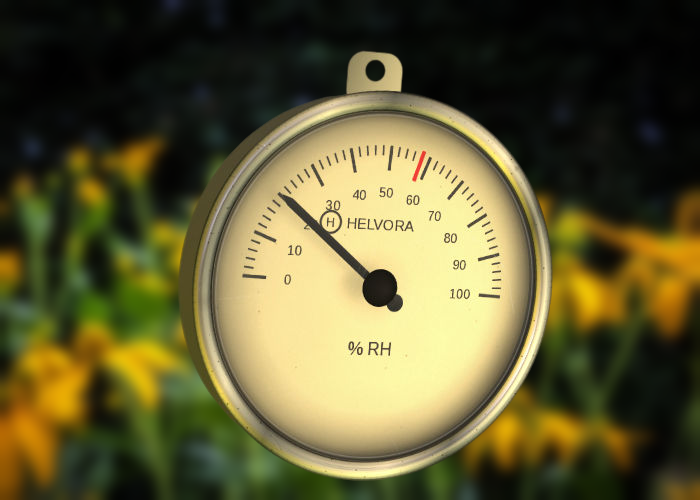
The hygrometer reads 20 %
